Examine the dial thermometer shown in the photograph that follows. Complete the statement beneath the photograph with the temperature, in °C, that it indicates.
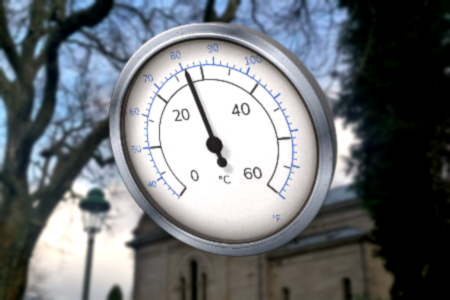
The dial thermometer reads 27.5 °C
